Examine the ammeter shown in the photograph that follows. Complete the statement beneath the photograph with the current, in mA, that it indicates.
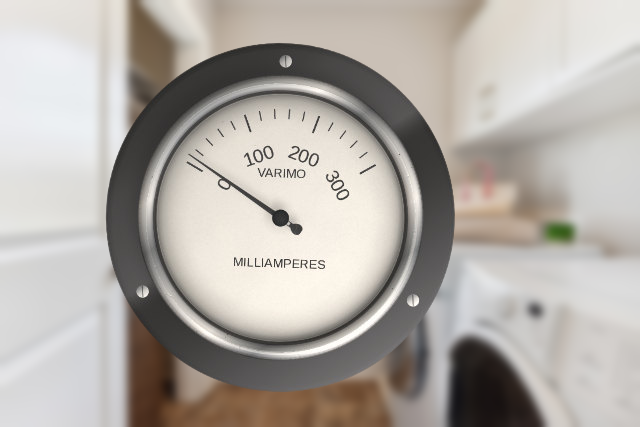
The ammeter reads 10 mA
